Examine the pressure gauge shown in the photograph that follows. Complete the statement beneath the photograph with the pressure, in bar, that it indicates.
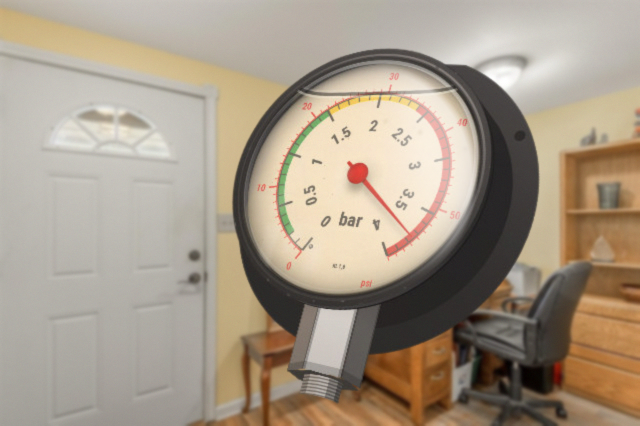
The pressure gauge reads 3.75 bar
